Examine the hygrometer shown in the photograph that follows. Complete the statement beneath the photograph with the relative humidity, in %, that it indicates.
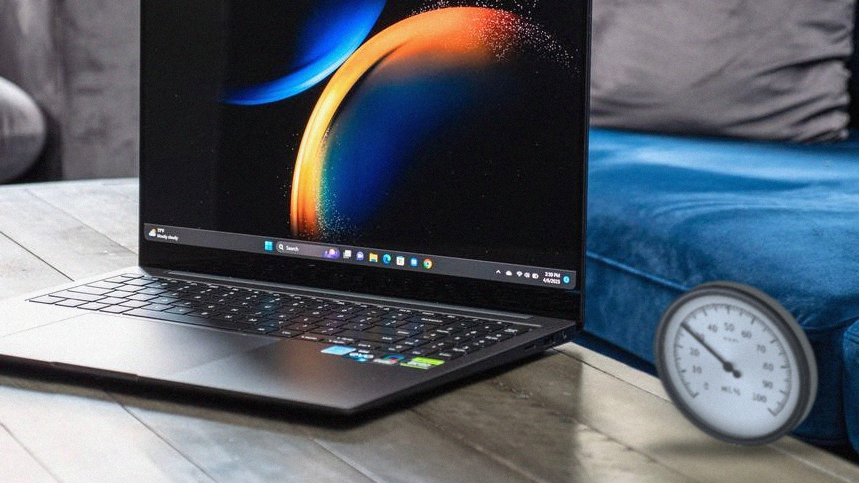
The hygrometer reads 30 %
